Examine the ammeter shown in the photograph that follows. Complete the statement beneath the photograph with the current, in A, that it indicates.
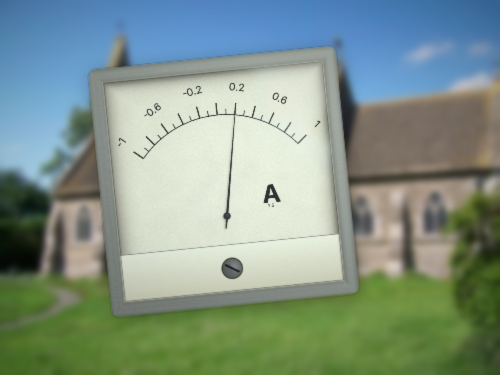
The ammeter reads 0.2 A
